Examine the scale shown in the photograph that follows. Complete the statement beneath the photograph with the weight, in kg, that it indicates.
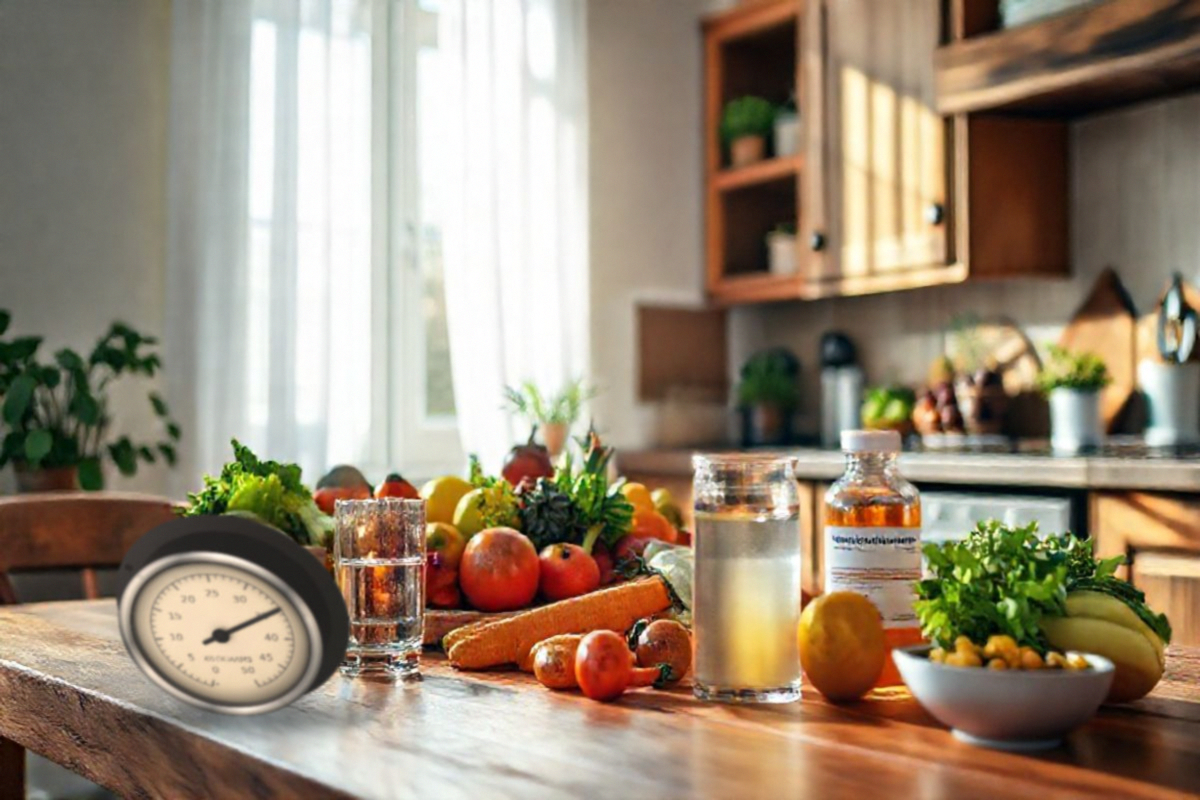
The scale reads 35 kg
